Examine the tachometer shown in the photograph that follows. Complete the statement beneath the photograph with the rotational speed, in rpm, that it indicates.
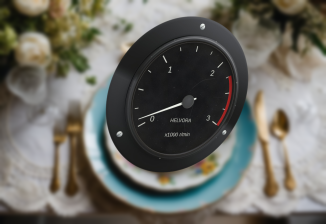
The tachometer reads 125 rpm
